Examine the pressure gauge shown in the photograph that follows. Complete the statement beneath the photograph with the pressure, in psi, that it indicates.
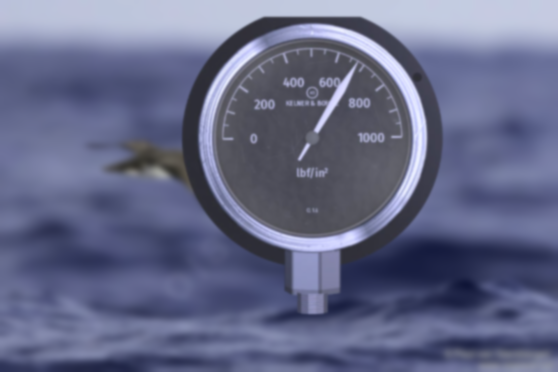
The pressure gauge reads 675 psi
